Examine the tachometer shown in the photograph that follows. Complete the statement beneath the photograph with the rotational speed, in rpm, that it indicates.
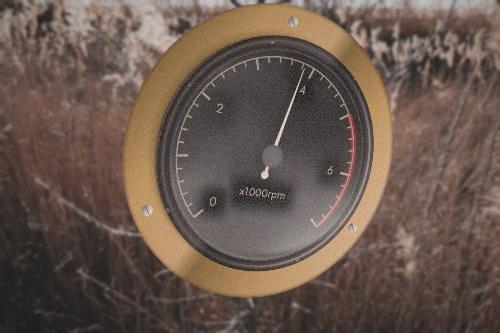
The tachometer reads 3800 rpm
